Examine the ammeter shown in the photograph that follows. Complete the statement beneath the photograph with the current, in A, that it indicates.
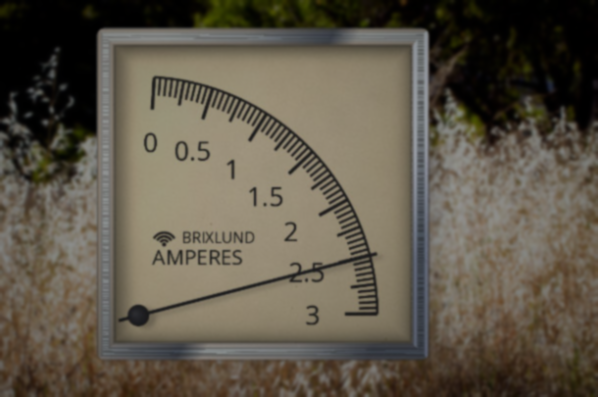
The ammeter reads 2.5 A
